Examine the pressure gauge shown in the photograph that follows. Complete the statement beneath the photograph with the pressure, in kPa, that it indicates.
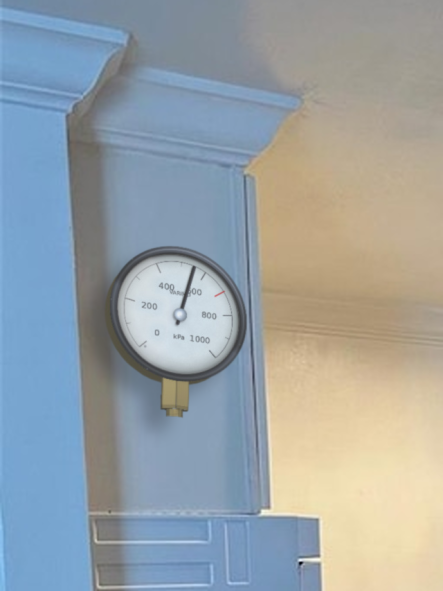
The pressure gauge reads 550 kPa
